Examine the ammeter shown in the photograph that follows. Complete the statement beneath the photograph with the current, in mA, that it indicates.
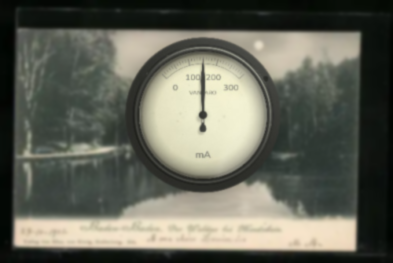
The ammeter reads 150 mA
